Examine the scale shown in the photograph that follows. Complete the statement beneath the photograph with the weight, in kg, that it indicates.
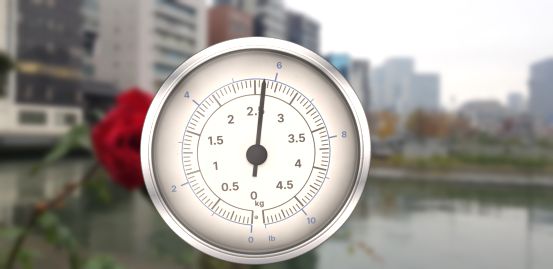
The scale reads 2.6 kg
